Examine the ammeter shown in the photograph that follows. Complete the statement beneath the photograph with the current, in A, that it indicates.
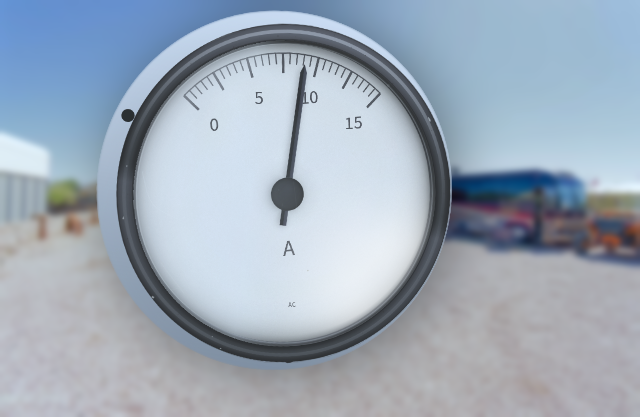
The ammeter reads 9 A
